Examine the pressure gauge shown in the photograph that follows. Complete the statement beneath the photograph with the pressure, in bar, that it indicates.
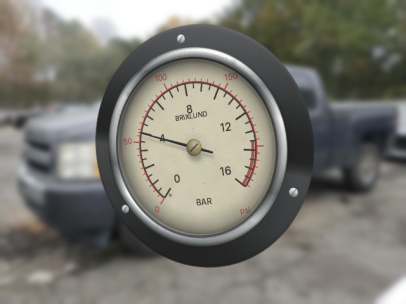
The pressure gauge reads 4 bar
